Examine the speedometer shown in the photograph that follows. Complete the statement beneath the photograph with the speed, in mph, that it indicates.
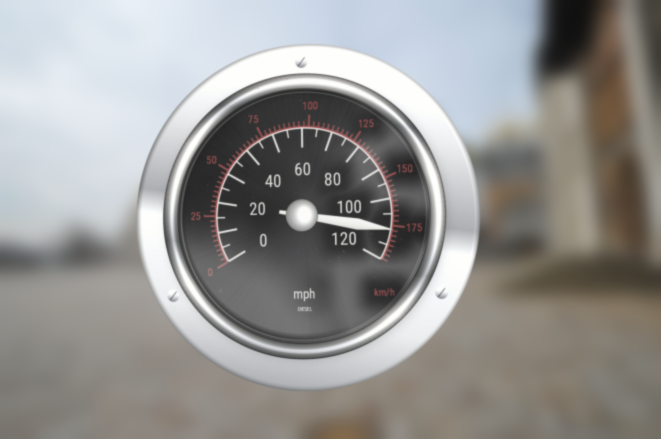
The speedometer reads 110 mph
